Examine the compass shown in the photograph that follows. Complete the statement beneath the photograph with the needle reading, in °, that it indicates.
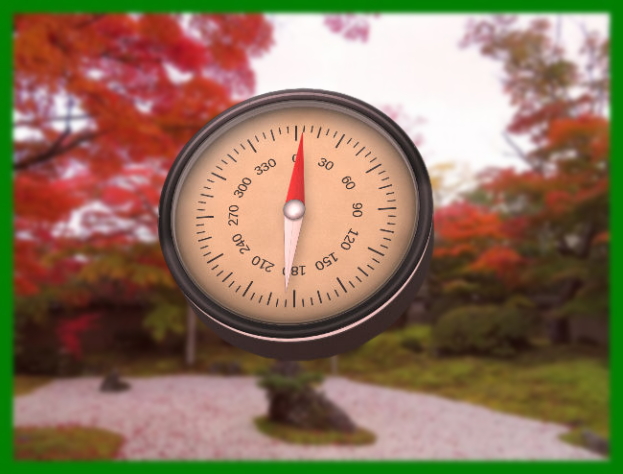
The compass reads 5 °
